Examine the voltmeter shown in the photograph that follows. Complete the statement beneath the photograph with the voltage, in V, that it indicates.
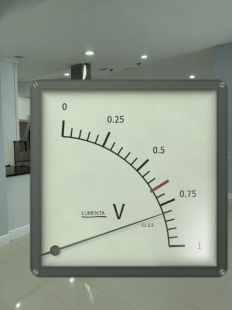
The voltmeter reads 0.8 V
